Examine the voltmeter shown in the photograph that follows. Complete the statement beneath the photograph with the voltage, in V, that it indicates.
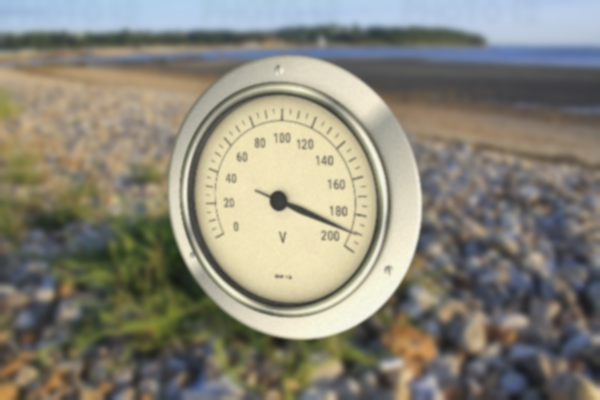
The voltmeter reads 190 V
